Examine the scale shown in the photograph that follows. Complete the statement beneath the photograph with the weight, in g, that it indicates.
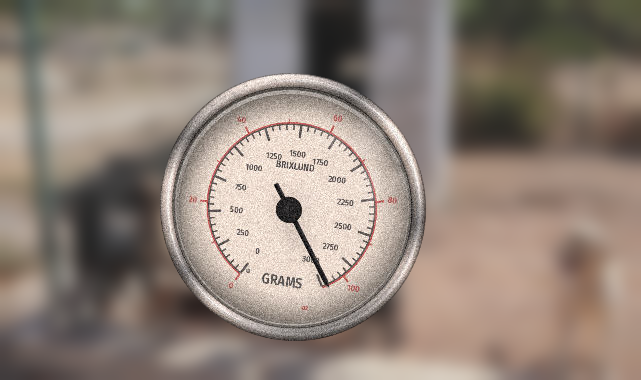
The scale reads 2950 g
